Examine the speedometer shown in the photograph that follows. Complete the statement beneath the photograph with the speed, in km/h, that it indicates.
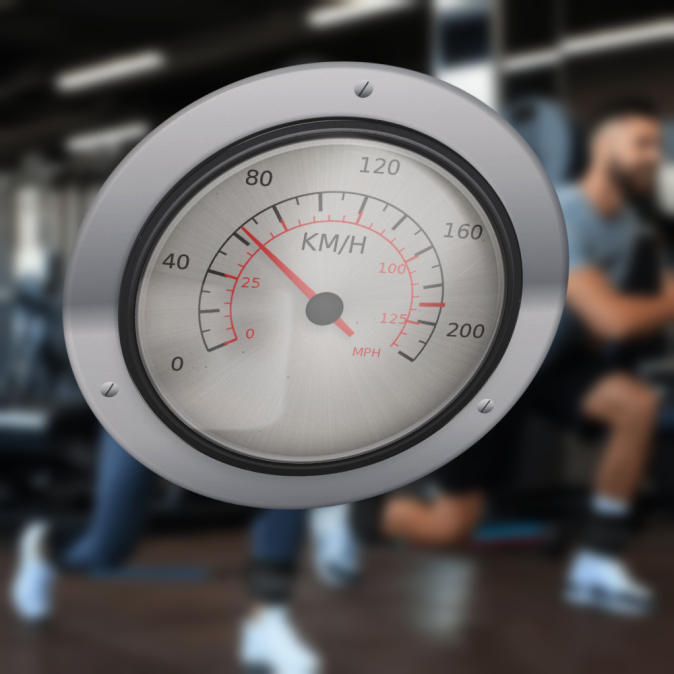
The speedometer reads 65 km/h
